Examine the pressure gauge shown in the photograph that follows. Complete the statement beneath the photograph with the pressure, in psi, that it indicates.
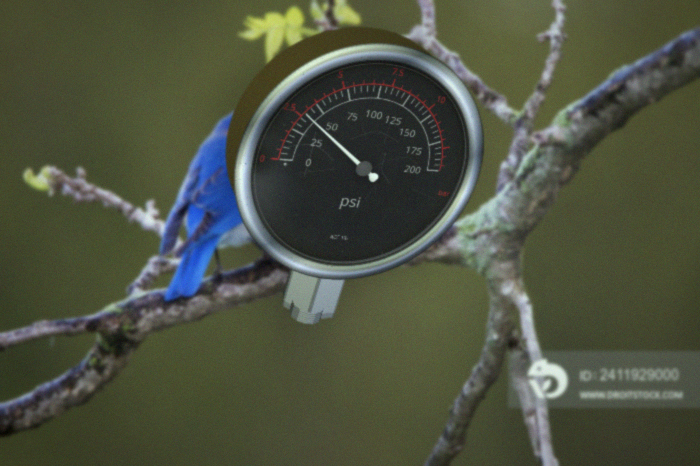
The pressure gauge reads 40 psi
